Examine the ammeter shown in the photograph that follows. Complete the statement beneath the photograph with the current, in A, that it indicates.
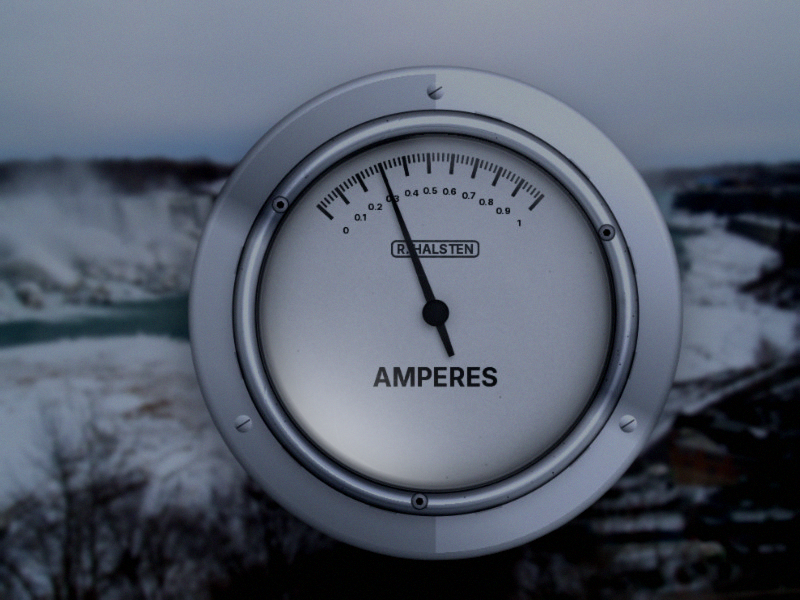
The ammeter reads 0.3 A
